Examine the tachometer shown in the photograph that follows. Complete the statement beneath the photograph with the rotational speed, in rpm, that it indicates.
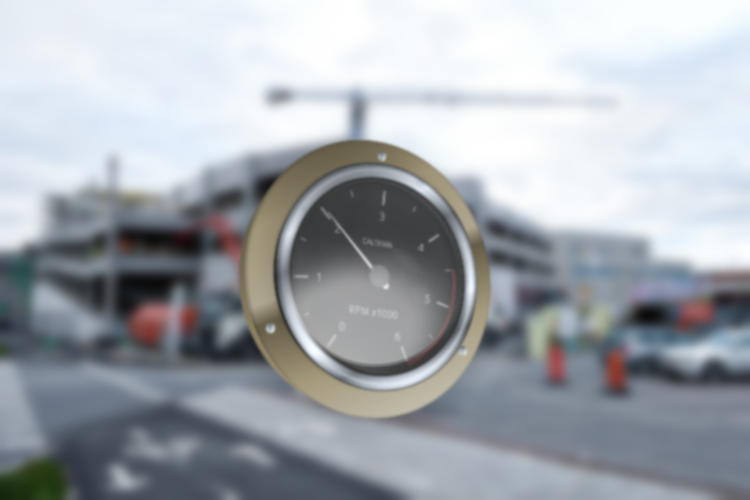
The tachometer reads 2000 rpm
